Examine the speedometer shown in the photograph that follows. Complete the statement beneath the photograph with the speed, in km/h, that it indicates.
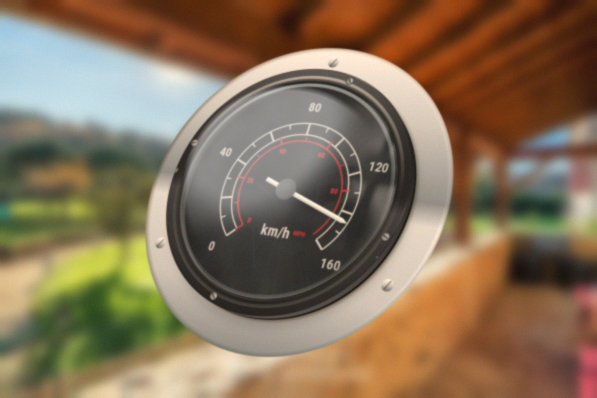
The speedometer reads 145 km/h
